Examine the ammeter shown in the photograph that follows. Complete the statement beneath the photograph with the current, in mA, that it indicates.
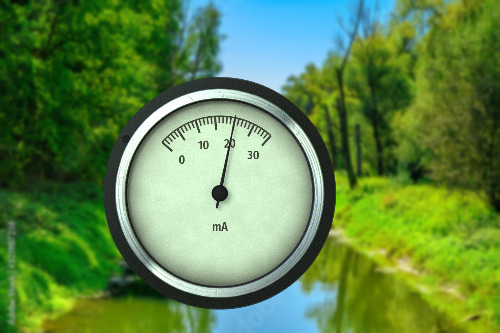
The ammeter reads 20 mA
